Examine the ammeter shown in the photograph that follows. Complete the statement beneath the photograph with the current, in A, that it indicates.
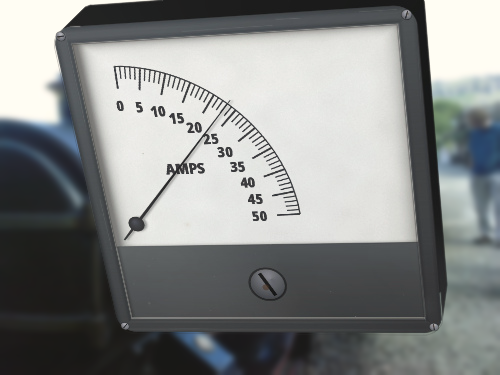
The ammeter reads 23 A
